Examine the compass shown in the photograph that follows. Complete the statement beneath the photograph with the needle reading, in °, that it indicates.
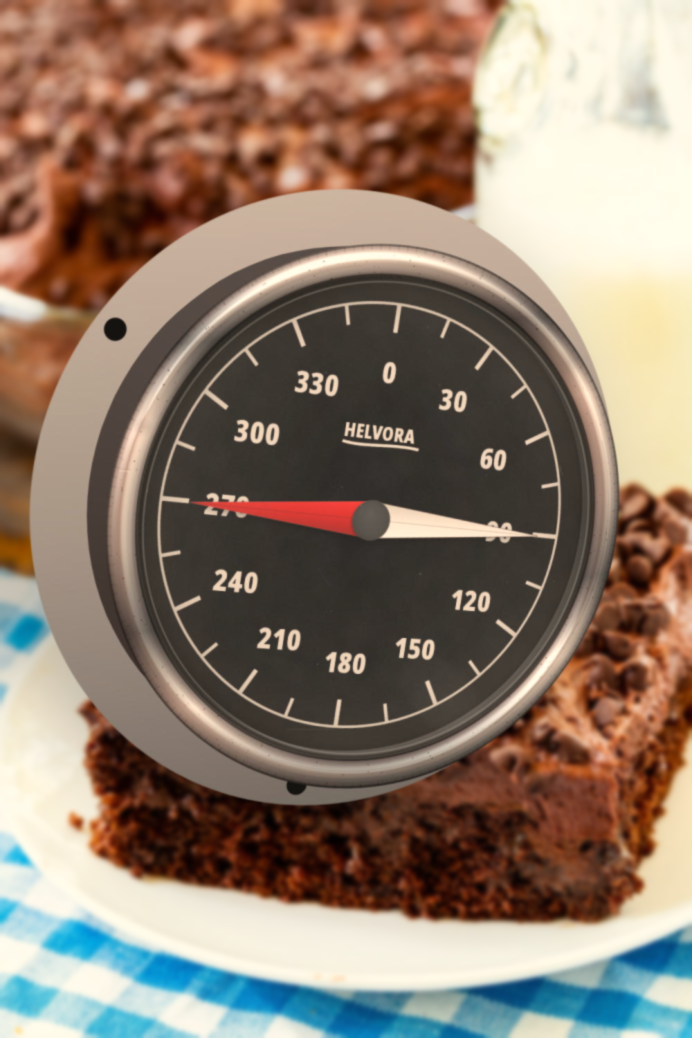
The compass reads 270 °
